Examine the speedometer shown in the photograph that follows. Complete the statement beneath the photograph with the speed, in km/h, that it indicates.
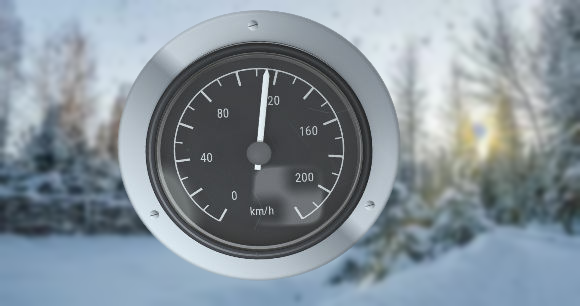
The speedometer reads 115 km/h
